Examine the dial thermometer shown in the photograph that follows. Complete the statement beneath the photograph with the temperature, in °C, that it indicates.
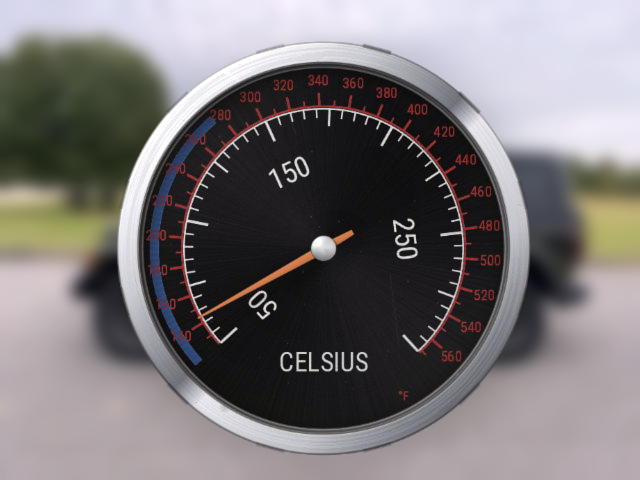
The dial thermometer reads 62.5 °C
